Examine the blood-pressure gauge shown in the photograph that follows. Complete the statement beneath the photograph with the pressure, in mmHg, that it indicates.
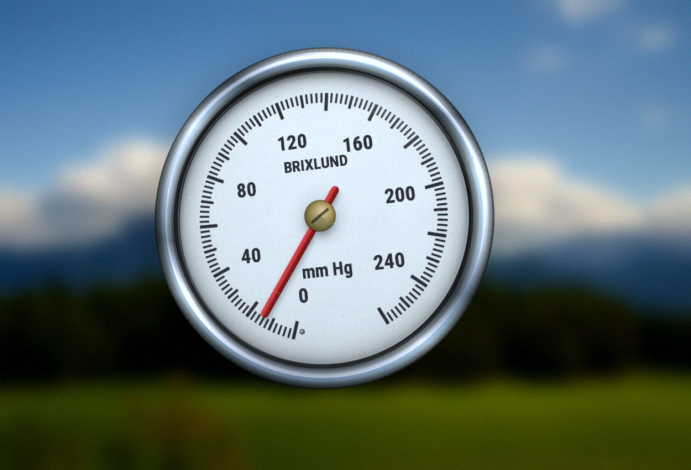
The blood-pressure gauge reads 14 mmHg
